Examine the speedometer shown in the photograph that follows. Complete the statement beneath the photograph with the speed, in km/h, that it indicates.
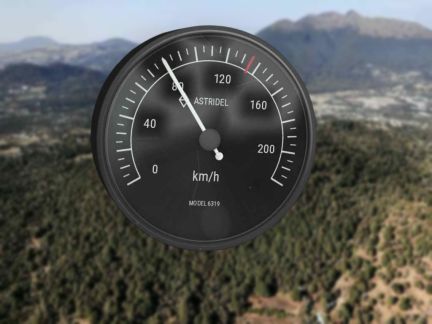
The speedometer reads 80 km/h
